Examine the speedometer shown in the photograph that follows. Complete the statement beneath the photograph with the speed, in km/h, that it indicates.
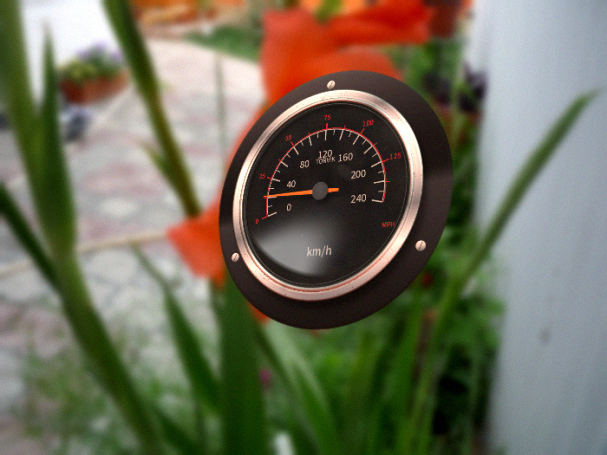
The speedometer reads 20 km/h
